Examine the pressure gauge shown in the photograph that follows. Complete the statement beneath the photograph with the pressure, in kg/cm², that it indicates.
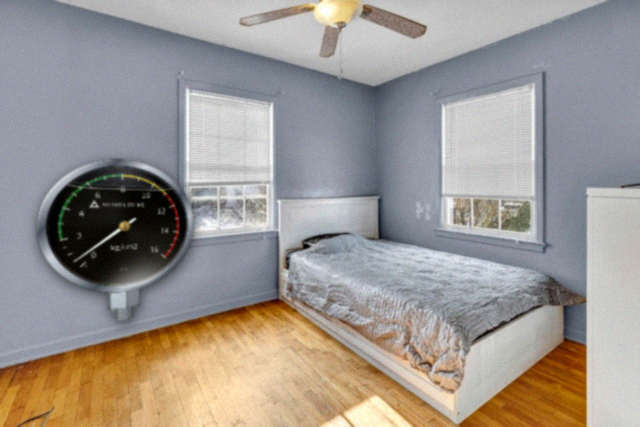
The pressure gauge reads 0.5 kg/cm²
